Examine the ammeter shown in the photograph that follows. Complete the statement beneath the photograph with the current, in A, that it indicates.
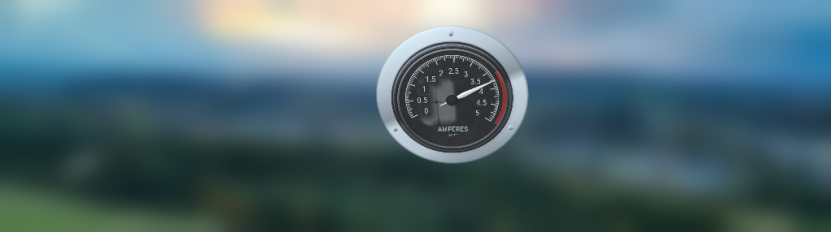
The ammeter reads 3.75 A
